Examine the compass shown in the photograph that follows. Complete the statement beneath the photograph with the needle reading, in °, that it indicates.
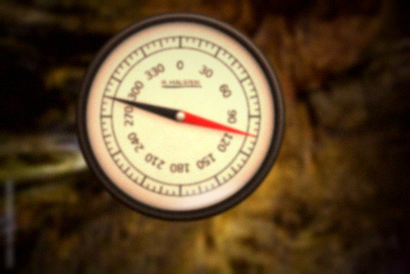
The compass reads 105 °
